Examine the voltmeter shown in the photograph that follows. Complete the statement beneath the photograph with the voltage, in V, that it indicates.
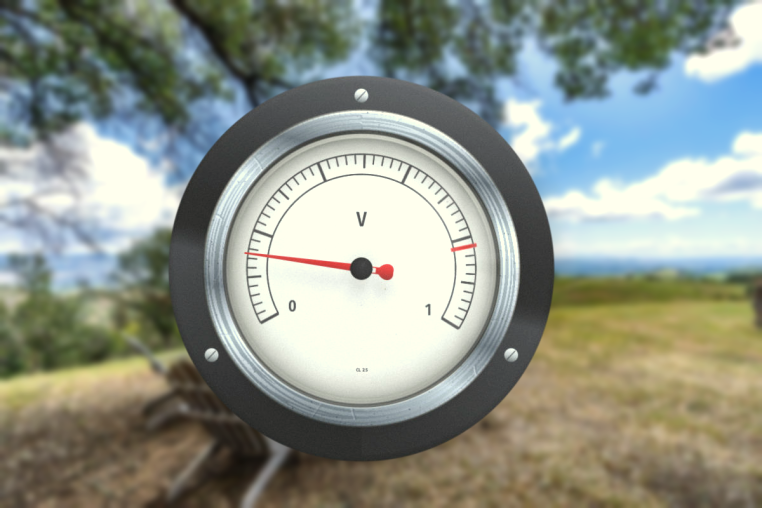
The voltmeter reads 0.15 V
